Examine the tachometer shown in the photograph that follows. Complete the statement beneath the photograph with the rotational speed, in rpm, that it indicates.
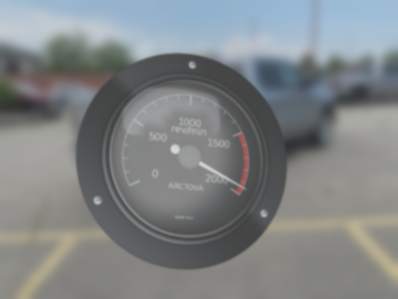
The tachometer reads 1950 rpm
